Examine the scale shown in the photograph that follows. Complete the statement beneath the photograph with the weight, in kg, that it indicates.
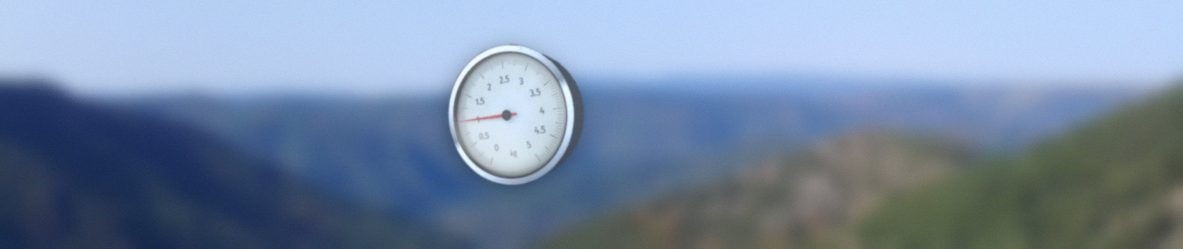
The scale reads 1 kg
